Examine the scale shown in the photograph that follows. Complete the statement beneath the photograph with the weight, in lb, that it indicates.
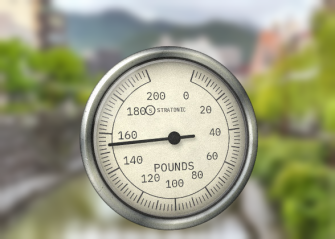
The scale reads 154 lb
